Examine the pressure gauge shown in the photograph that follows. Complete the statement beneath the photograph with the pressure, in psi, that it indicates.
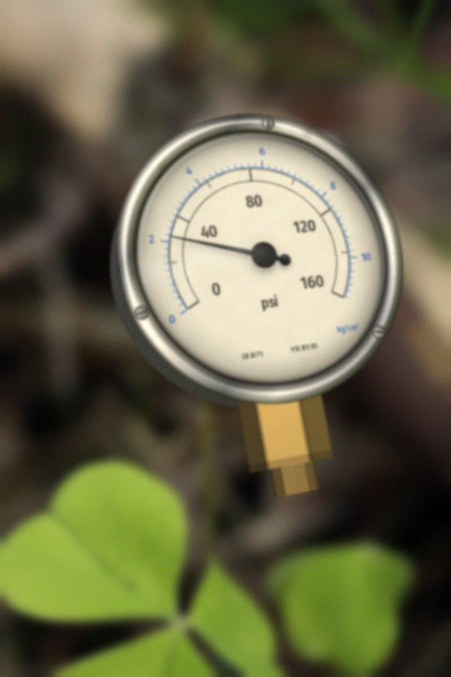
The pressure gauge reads 30 psi
